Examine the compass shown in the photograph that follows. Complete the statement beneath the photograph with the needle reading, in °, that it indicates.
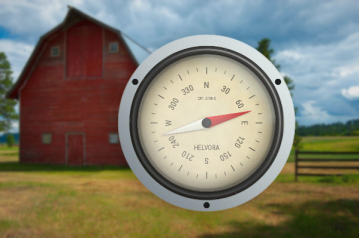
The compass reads 75 °
